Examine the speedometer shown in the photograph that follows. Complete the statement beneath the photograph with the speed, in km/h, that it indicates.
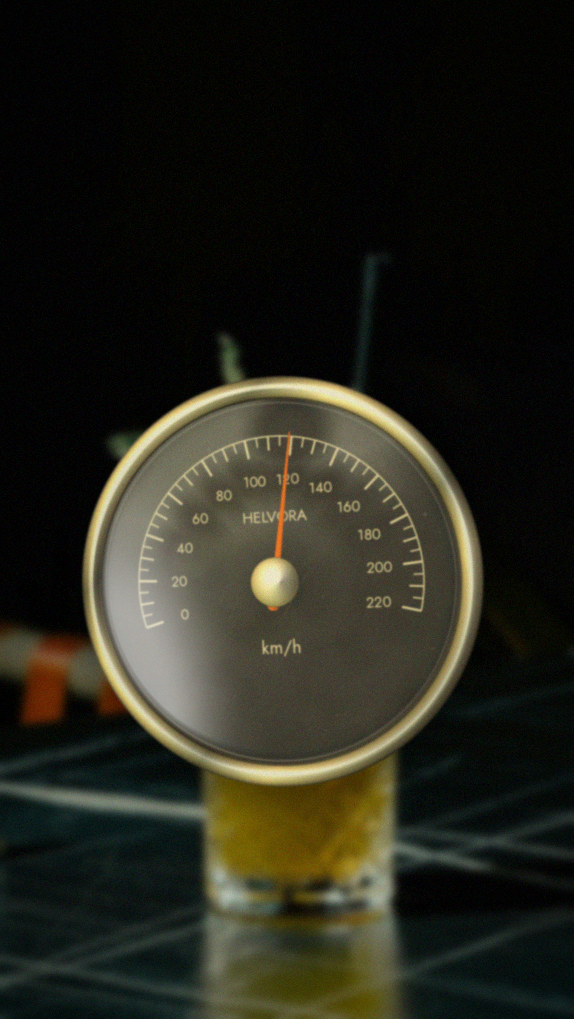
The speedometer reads 120 km/h
